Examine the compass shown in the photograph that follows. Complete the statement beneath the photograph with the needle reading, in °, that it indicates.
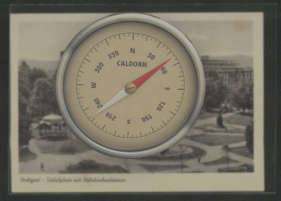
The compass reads 50 °
